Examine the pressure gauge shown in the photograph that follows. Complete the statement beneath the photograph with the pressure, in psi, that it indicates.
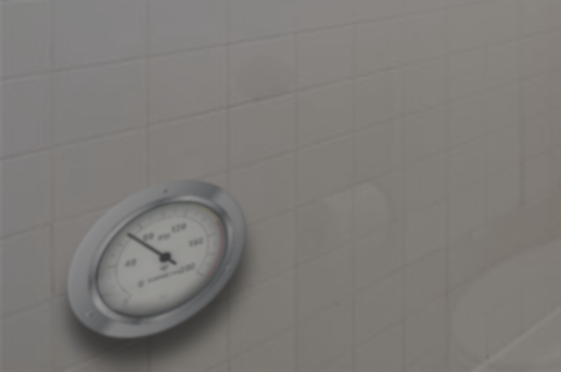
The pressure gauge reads 70 psi
